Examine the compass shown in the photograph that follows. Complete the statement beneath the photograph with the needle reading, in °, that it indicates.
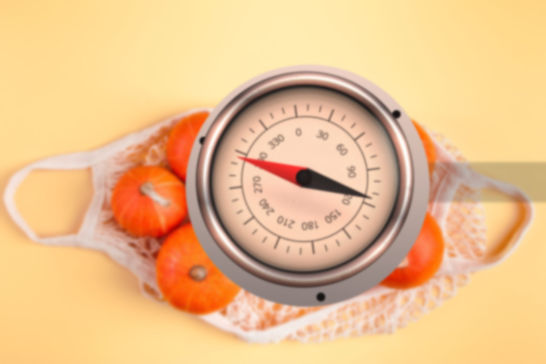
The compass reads 295 °
